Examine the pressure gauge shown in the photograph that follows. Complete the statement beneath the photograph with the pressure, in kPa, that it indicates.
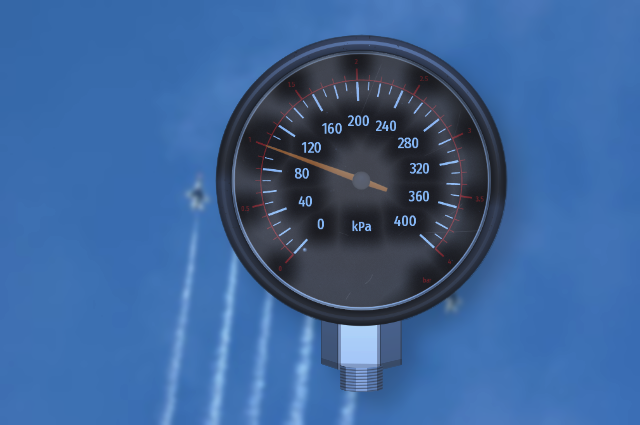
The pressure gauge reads 100 kPa
